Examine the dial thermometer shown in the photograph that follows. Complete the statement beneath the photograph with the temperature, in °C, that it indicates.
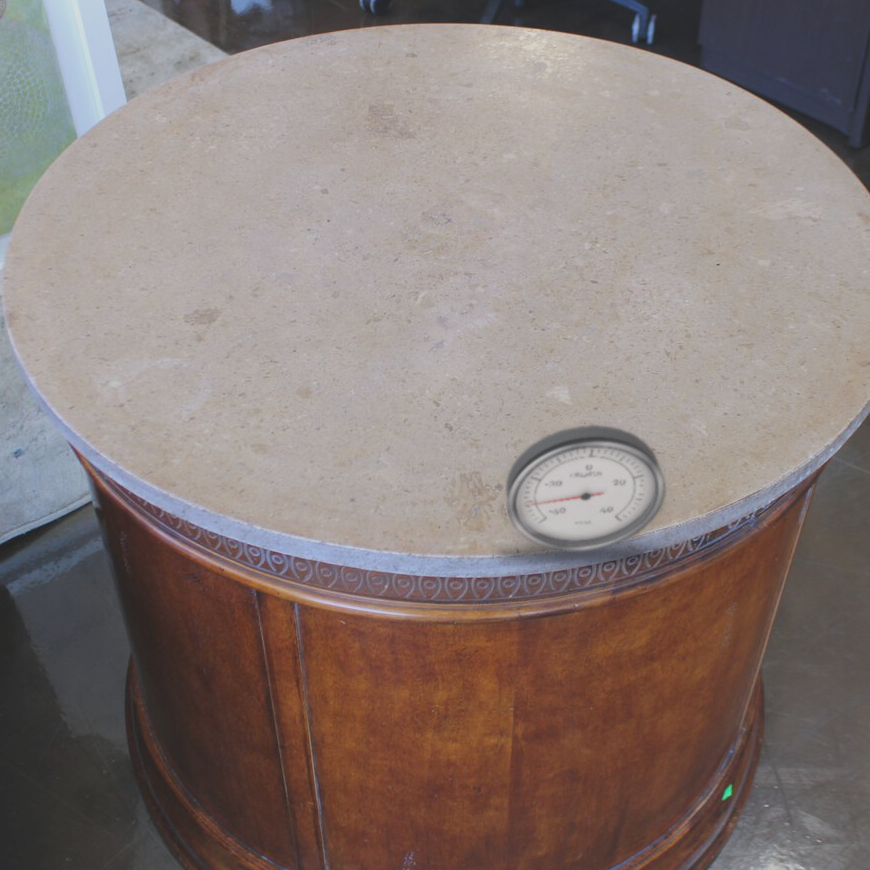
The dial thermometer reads -30 °C
